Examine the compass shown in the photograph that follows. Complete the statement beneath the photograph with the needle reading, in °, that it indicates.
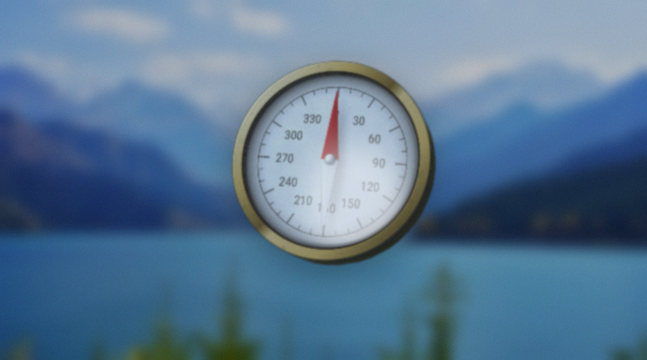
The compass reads 0 °
